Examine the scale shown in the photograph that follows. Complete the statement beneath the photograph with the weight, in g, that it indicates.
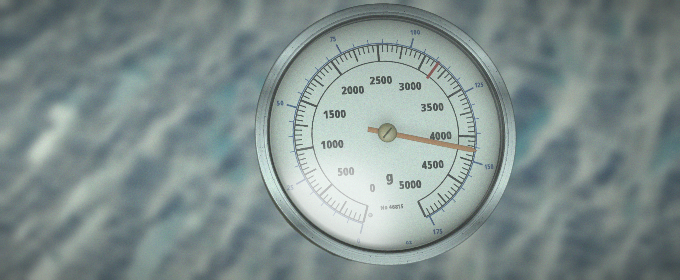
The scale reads 4150 g
